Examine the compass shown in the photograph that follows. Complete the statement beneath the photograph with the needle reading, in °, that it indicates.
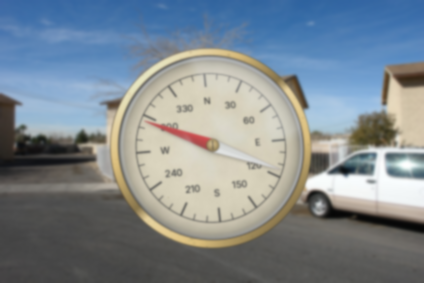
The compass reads 295 °
